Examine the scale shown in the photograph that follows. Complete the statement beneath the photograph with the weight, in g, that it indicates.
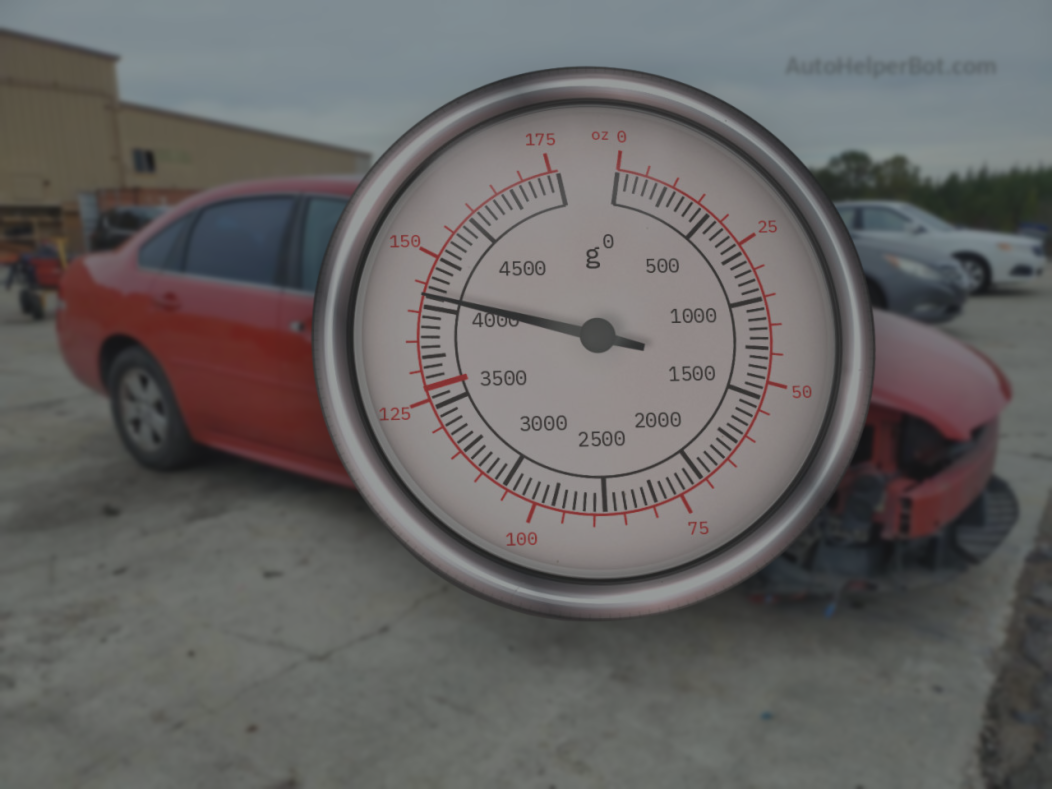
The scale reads 4050 g
